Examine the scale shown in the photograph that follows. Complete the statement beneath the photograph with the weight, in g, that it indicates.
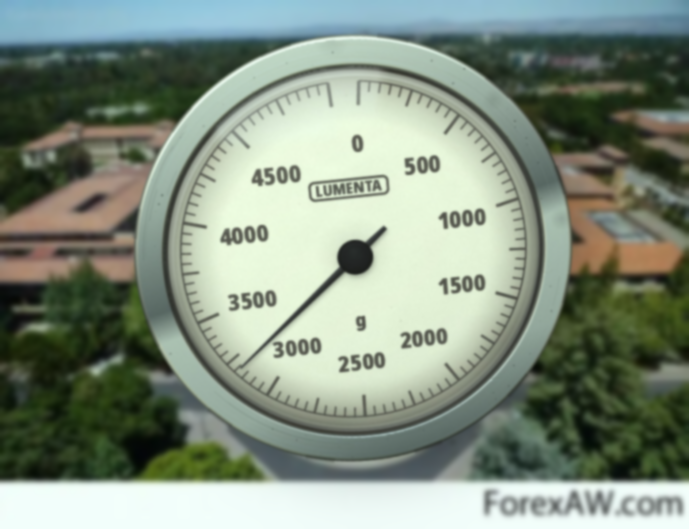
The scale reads 3200 g
